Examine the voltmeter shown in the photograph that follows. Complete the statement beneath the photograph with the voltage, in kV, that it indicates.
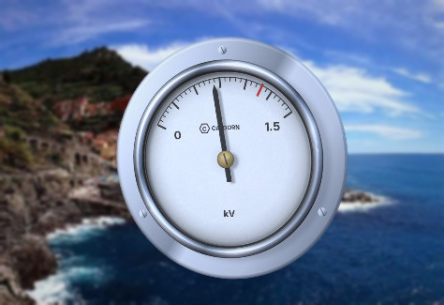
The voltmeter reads 0.7 kV
